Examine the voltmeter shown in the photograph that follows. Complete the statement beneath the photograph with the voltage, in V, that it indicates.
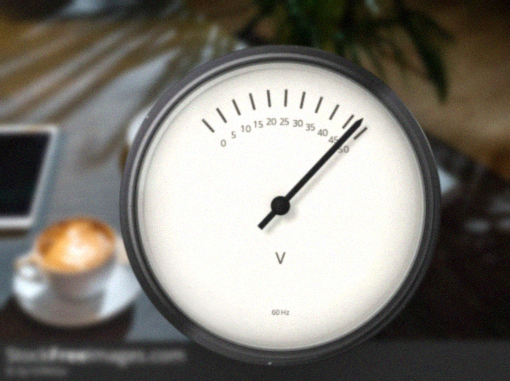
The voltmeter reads 47.5 V
